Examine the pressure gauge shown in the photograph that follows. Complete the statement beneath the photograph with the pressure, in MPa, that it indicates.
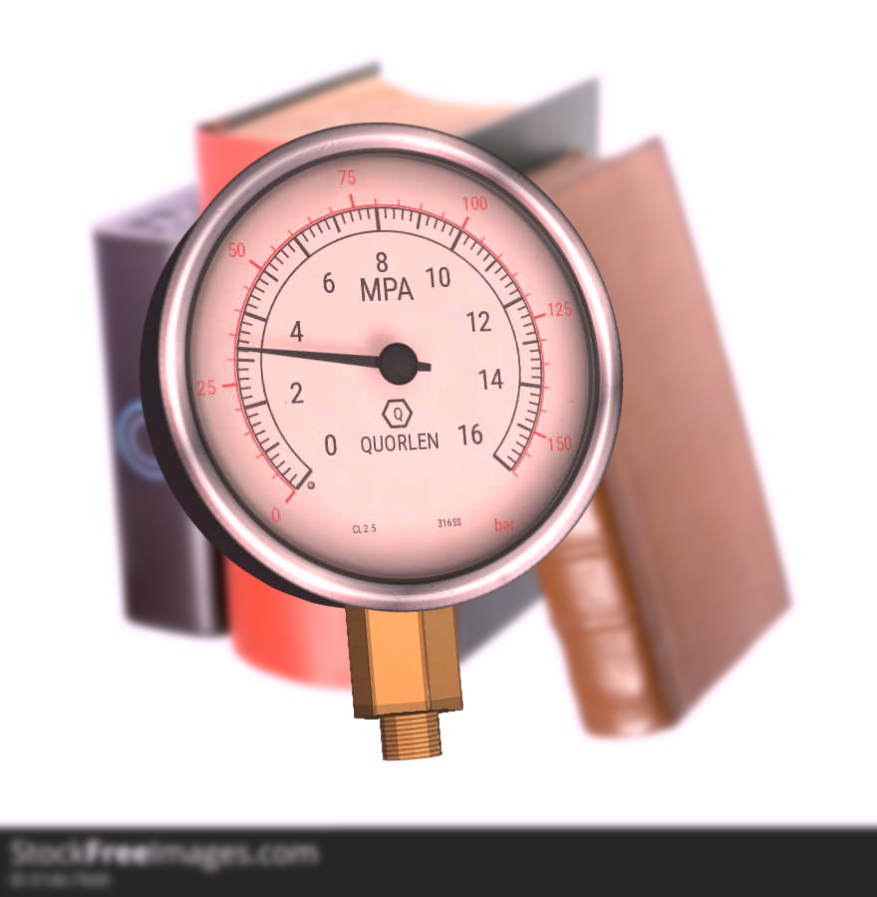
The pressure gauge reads 3.2 MPa
